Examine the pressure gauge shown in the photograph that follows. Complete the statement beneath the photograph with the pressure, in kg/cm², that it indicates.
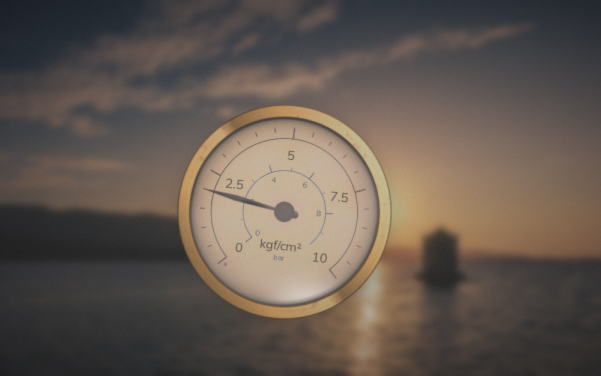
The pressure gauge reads 2 kg/cm²
